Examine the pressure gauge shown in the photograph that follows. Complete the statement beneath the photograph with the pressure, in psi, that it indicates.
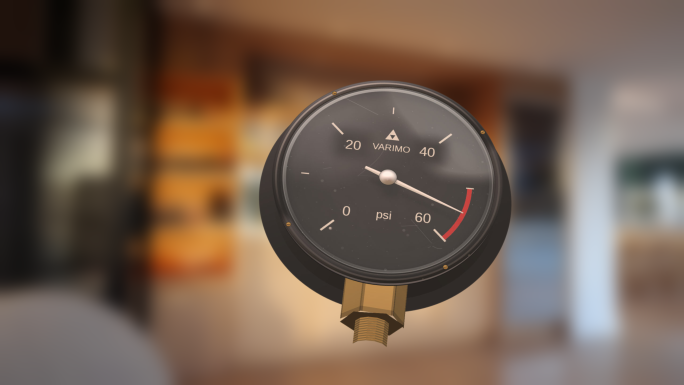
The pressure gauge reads 55 psi
